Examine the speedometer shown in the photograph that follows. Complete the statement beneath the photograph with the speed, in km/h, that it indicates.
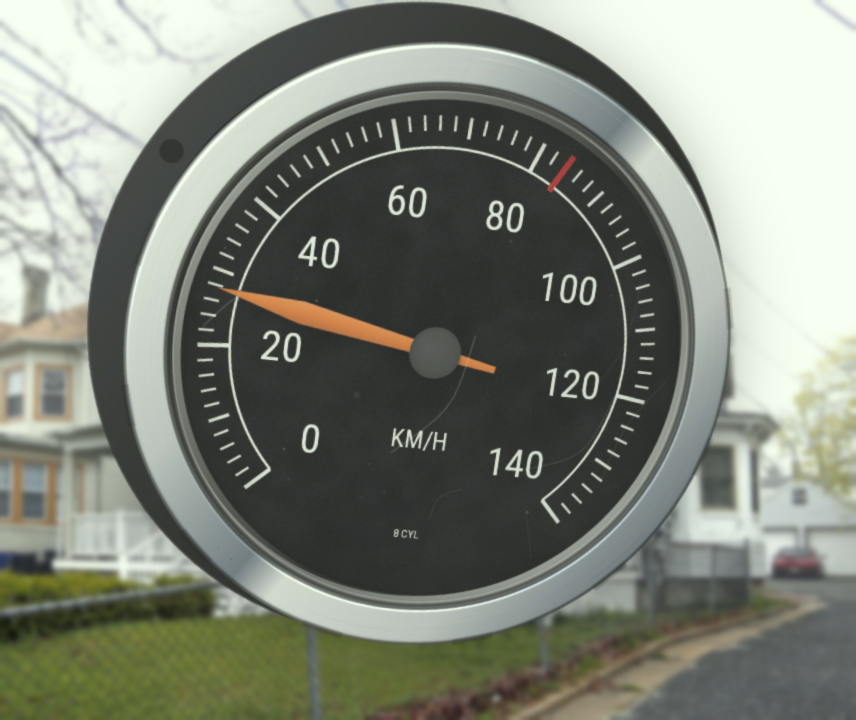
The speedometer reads 28 km/h
